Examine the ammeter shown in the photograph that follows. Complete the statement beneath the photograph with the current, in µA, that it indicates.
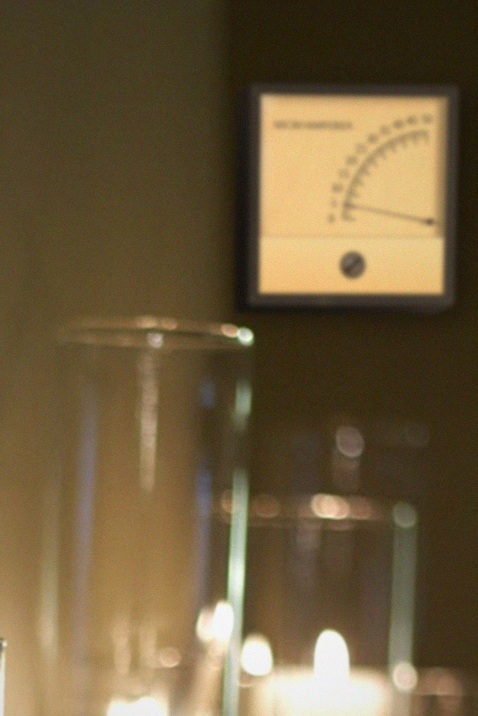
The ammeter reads 5 µA
